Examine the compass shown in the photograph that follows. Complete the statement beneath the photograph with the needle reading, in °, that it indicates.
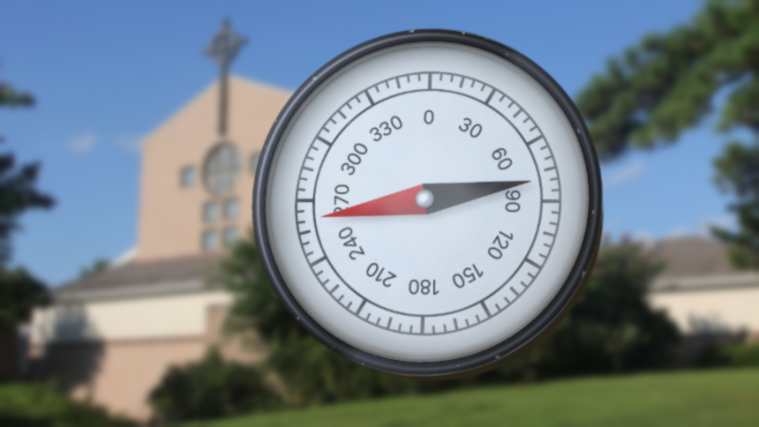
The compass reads 260 °
